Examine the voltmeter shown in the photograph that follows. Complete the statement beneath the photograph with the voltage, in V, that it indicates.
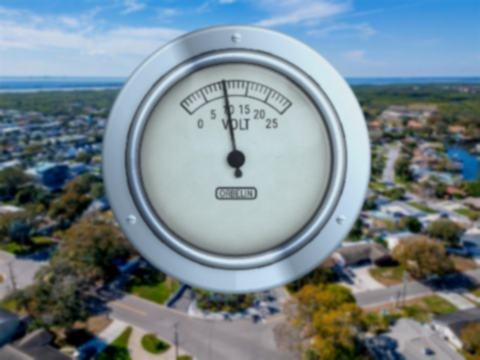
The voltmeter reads 10 V
